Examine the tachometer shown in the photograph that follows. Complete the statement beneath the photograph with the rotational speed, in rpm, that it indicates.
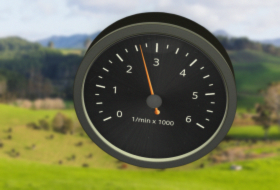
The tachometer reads 2625 rpm
